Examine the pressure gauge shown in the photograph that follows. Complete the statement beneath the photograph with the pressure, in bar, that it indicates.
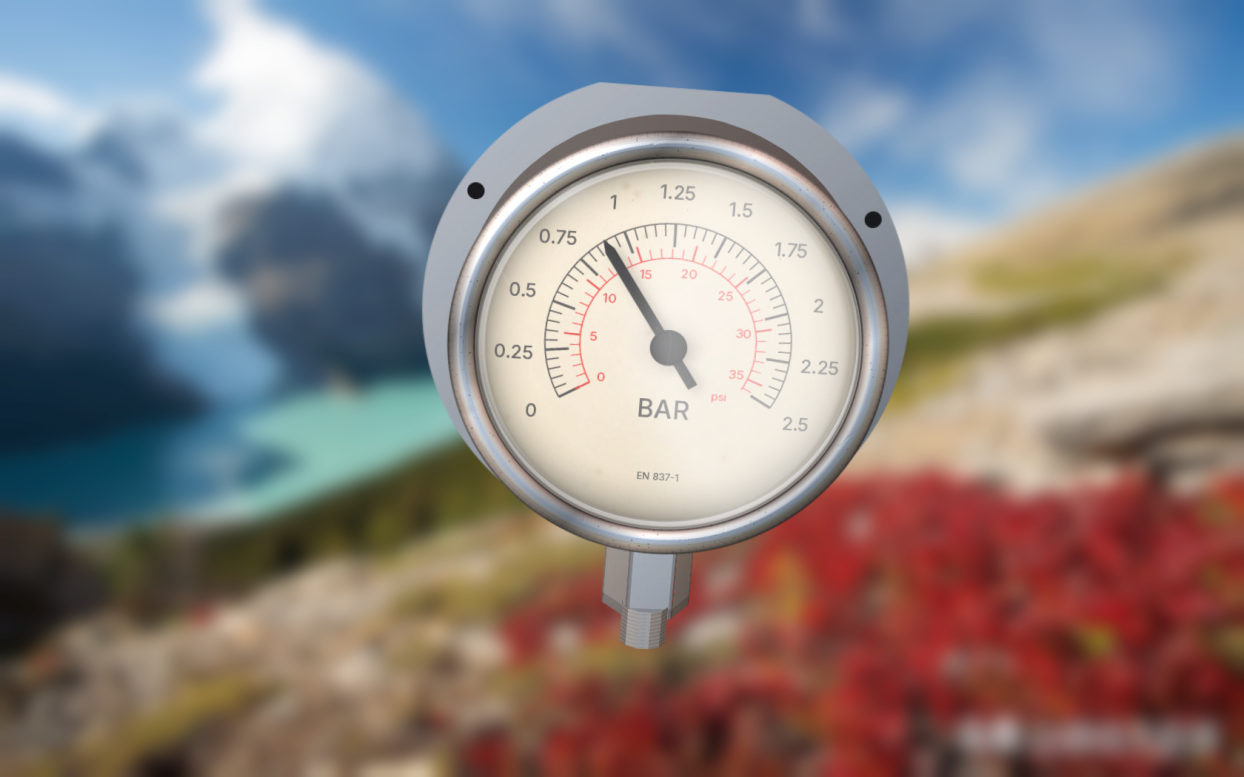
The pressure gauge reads 0.9 bar
